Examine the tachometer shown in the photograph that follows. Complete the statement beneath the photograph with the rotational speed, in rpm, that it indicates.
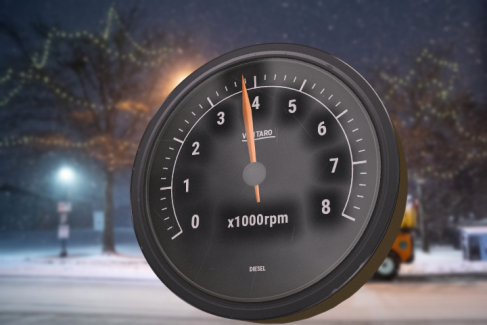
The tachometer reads 3800 rpm
